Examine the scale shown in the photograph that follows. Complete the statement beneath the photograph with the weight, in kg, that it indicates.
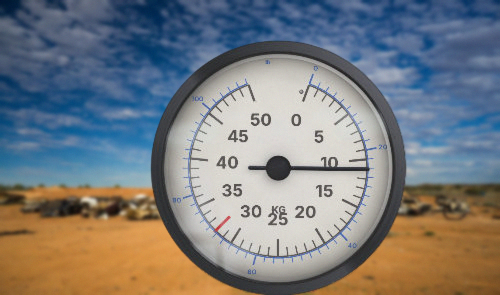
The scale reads 11 kg
